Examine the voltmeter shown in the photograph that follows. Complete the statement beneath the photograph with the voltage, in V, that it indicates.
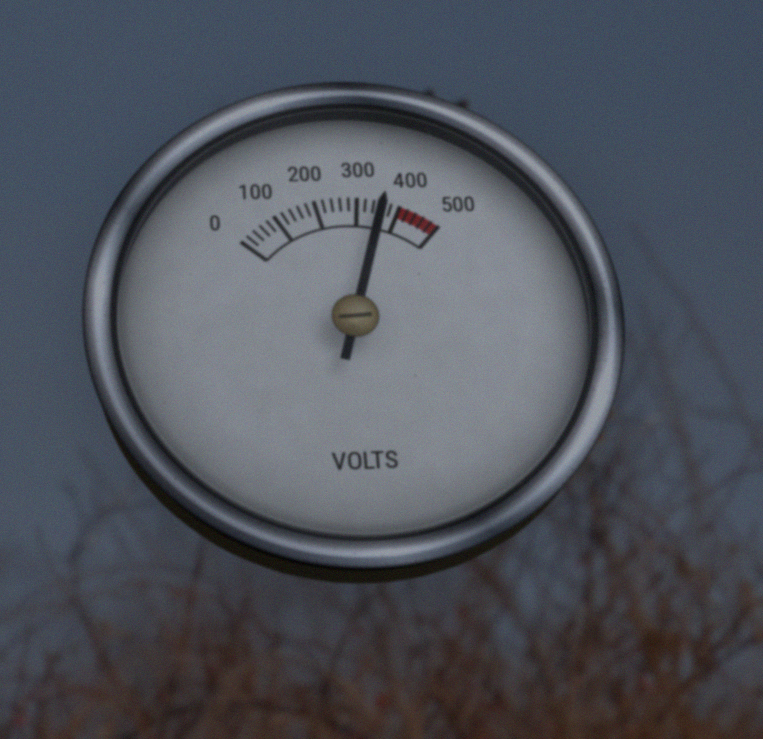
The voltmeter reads 360 V
